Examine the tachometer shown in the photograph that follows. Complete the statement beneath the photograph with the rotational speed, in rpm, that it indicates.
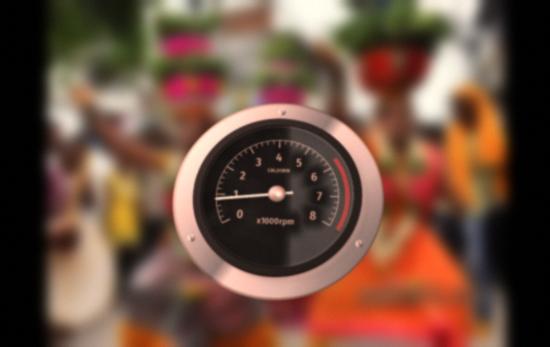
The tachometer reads 800 rpm
